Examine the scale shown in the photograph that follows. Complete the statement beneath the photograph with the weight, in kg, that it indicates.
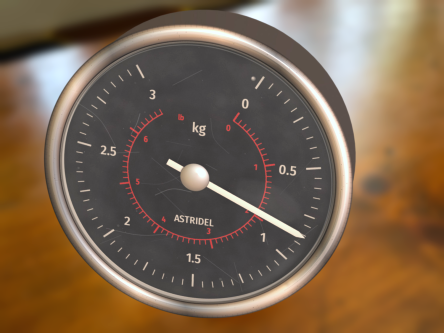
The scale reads 0.85 kg
